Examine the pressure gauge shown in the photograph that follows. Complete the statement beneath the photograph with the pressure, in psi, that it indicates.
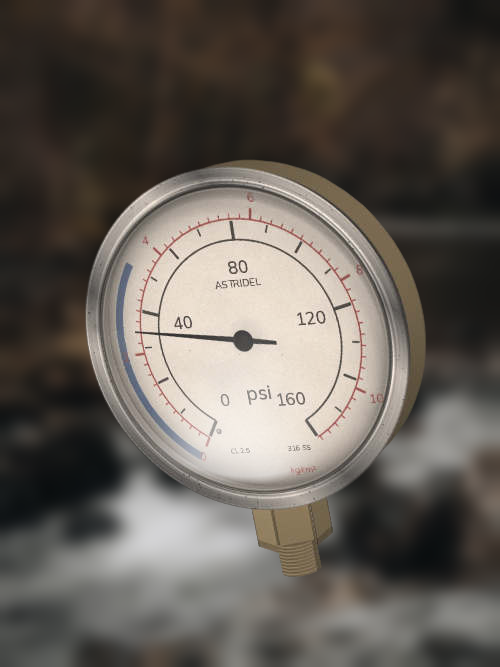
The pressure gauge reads 35 psi
